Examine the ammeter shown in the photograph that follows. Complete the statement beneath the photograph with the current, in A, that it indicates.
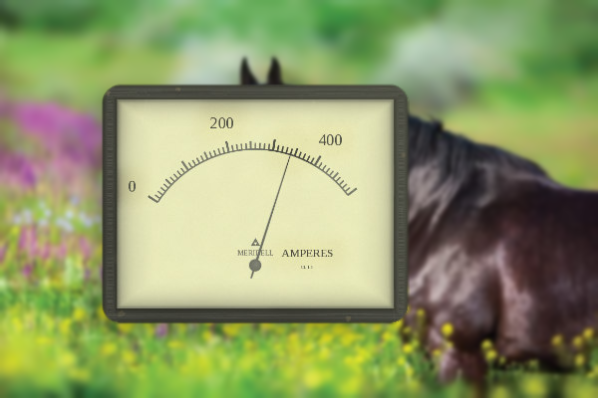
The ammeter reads 340 A
